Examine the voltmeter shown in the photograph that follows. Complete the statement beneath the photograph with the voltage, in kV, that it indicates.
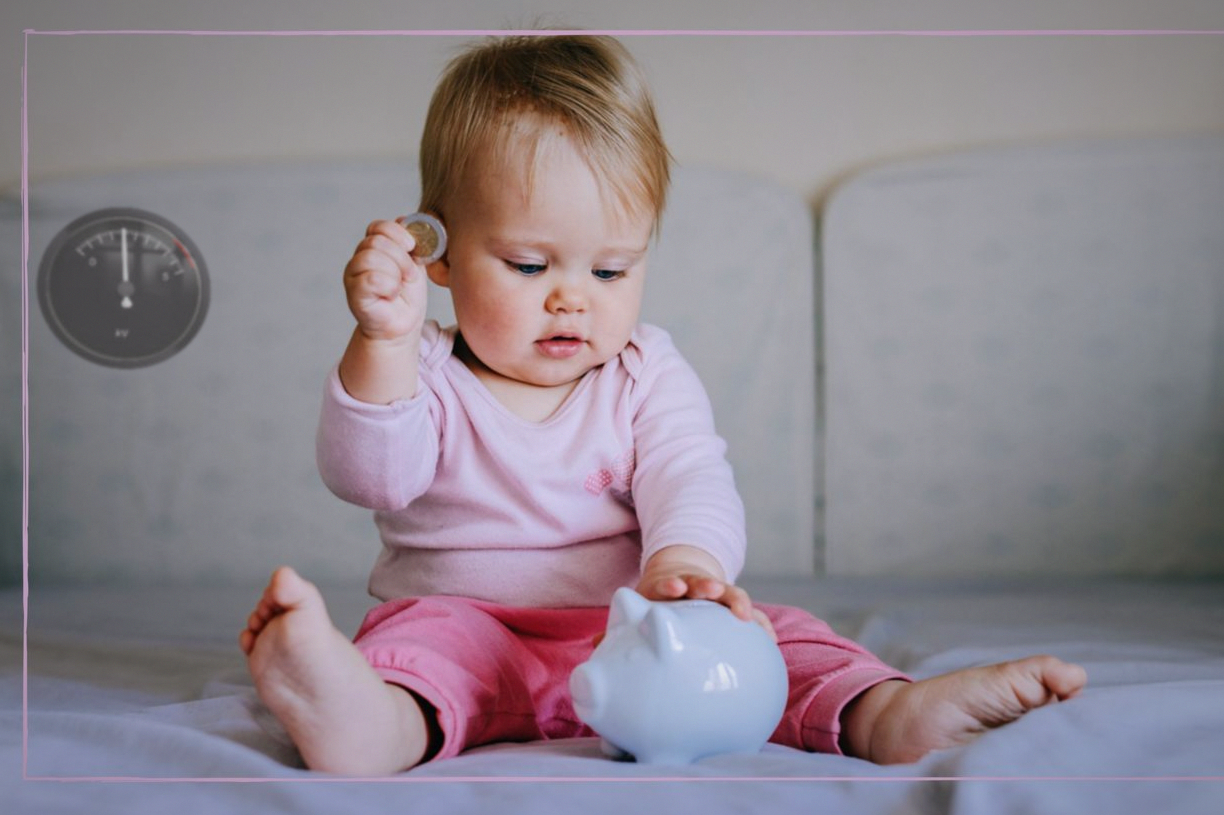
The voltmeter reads 2 kV
